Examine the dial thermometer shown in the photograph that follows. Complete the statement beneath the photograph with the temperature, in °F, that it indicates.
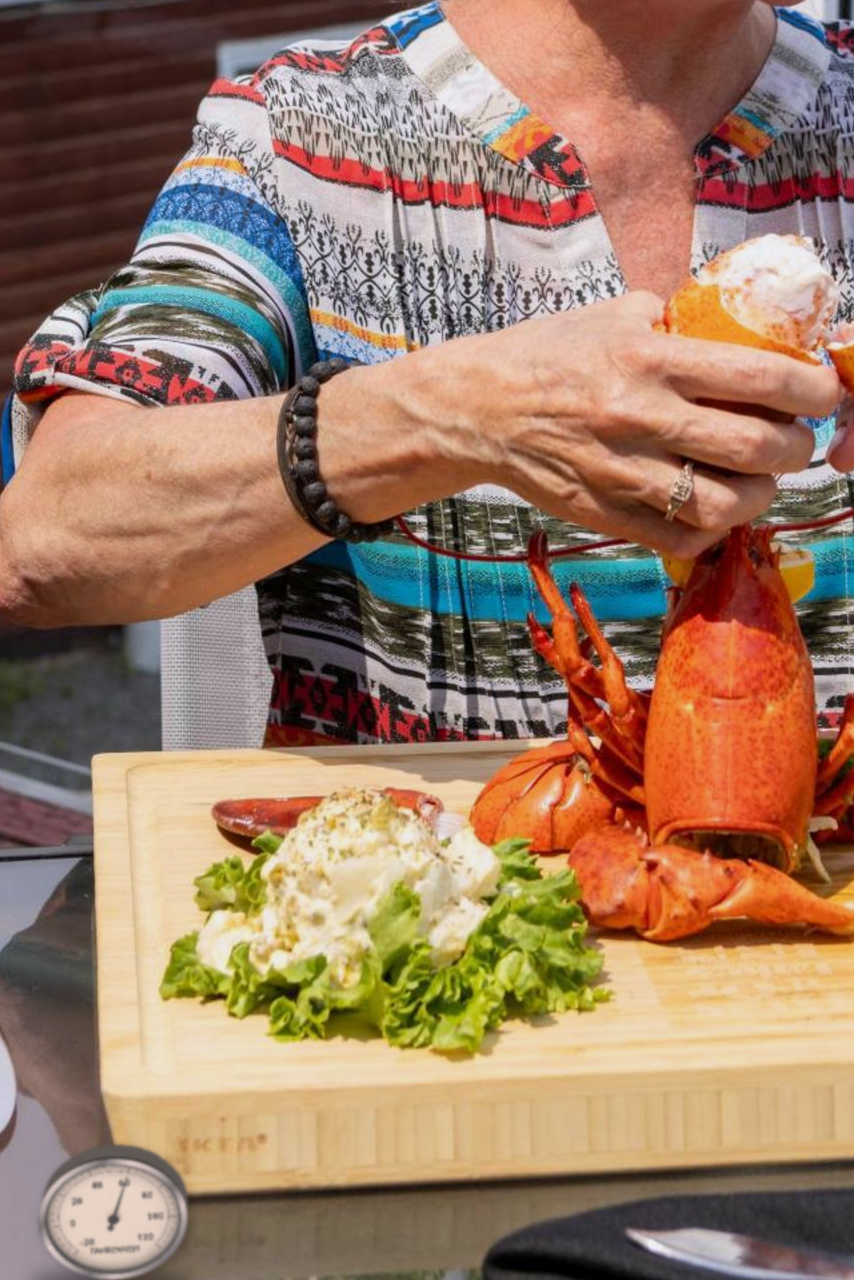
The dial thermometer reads 60 °F
